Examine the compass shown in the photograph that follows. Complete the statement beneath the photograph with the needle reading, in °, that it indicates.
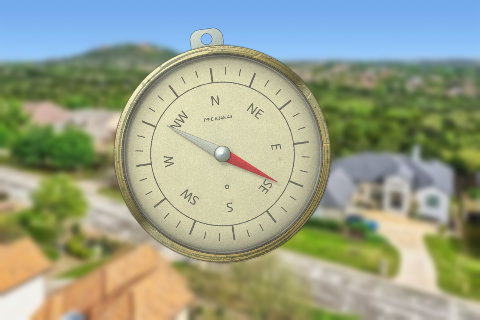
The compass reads 125 °
